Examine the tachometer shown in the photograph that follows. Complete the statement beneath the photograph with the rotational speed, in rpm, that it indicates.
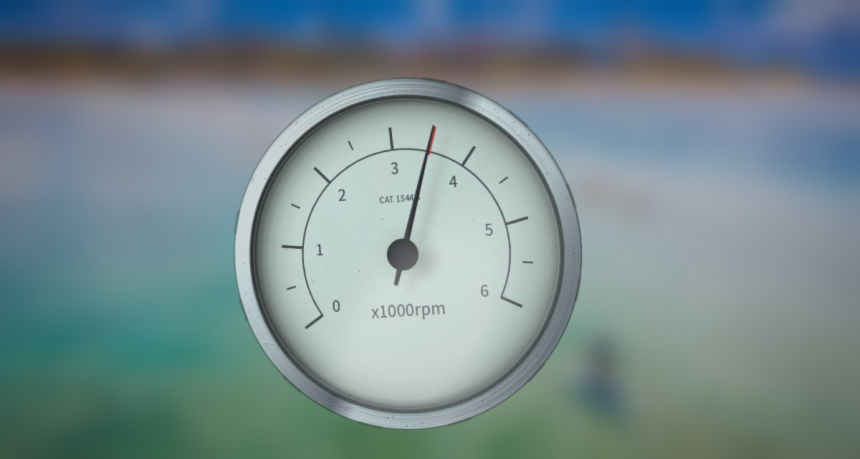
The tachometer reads 3500 rpm
